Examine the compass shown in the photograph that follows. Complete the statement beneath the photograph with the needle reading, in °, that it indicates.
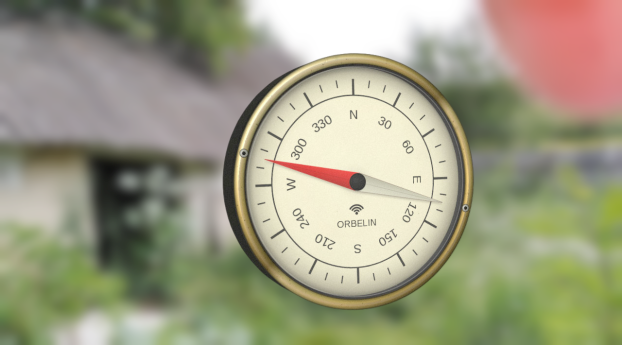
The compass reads 285 °
